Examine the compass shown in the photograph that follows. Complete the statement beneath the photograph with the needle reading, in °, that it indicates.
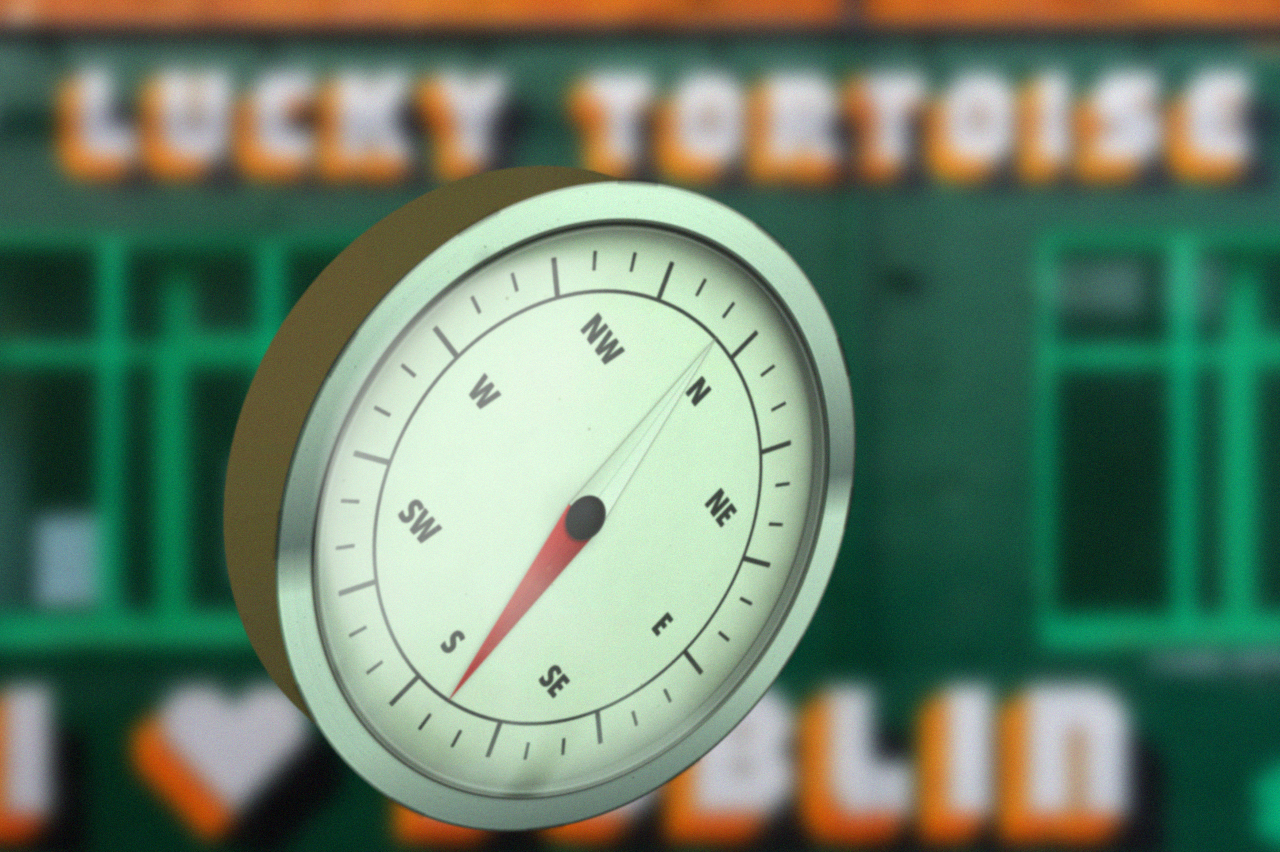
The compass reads 170 °
